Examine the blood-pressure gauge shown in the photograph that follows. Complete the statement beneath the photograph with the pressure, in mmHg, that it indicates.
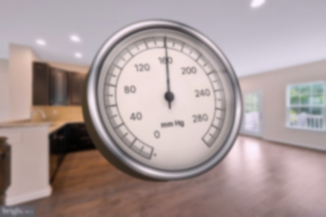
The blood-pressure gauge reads 160 mmHg
